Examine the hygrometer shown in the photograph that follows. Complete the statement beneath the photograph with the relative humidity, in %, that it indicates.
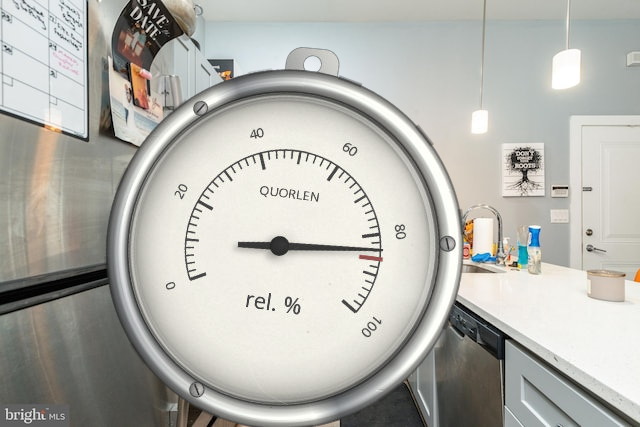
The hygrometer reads 84 %
